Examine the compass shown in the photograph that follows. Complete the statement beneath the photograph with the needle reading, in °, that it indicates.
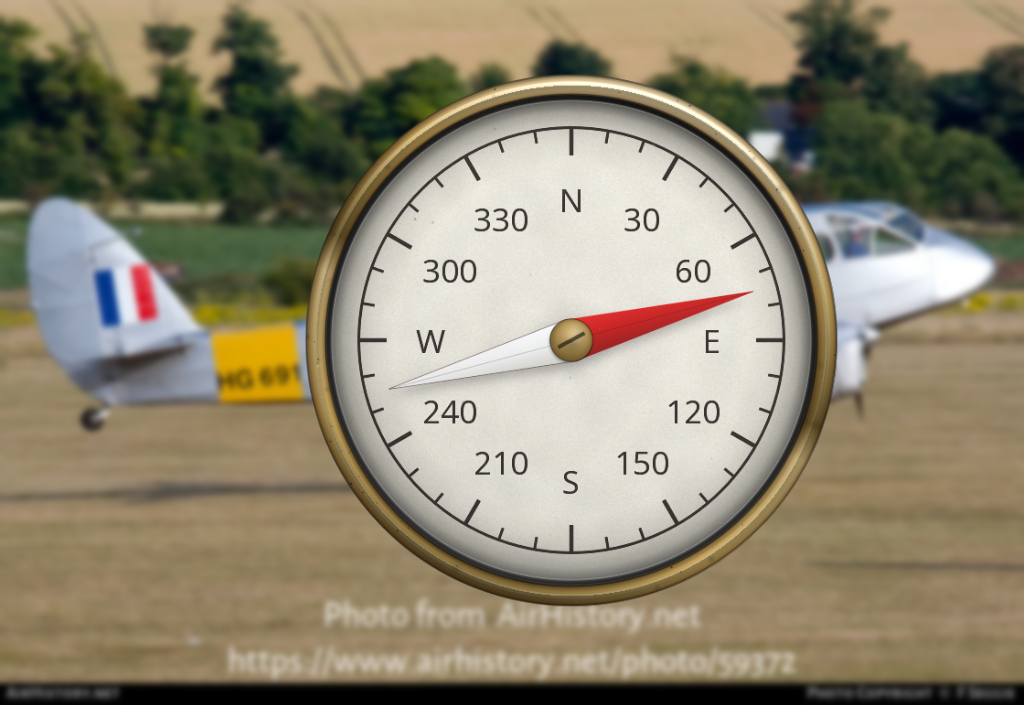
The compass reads 75 °
